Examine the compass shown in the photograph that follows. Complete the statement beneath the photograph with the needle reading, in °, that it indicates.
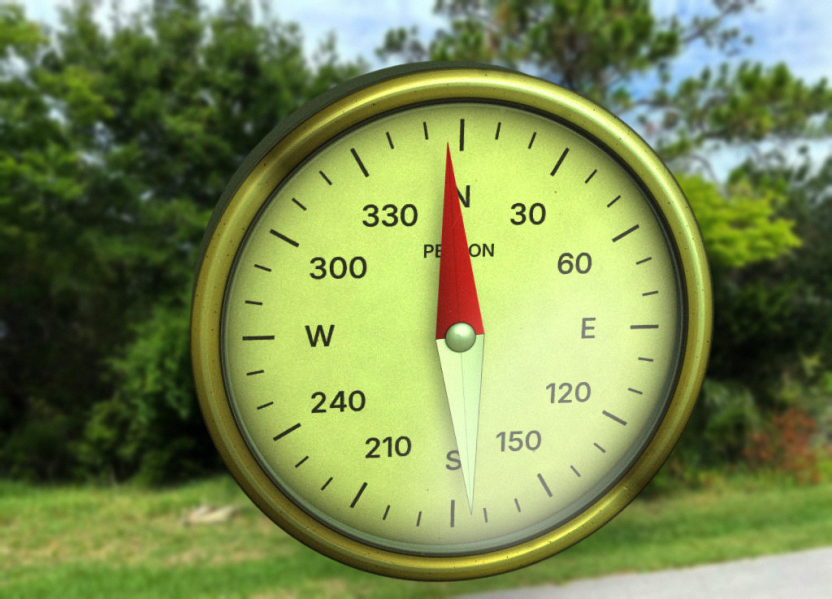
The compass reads 355 °
